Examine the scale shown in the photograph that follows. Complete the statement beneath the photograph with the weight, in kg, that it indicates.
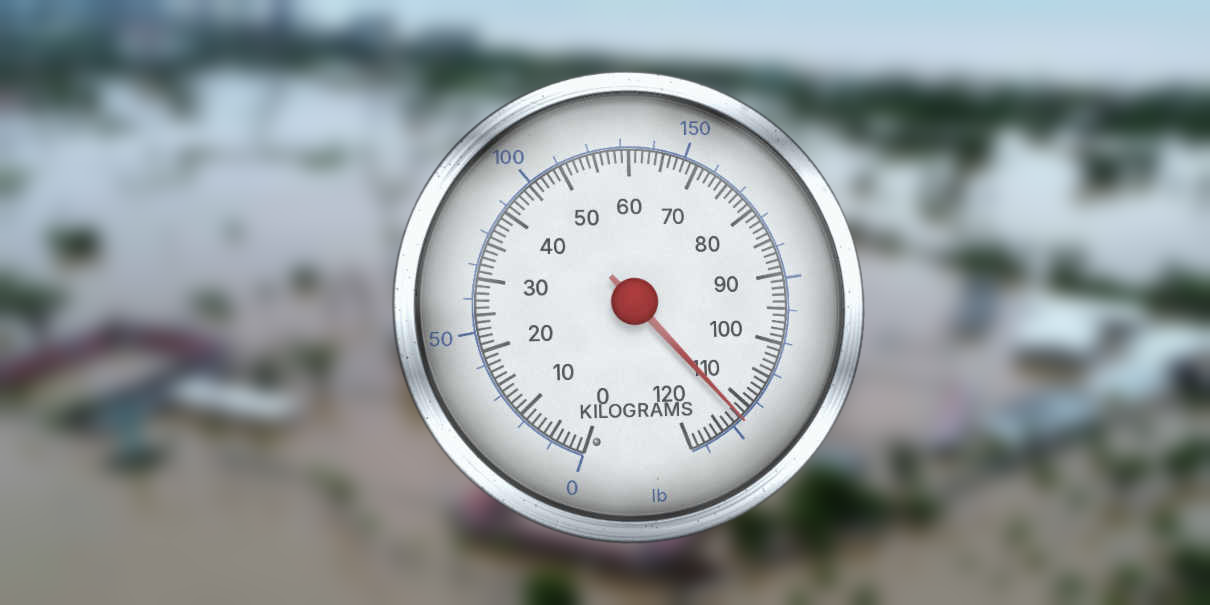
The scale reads 112 kg
